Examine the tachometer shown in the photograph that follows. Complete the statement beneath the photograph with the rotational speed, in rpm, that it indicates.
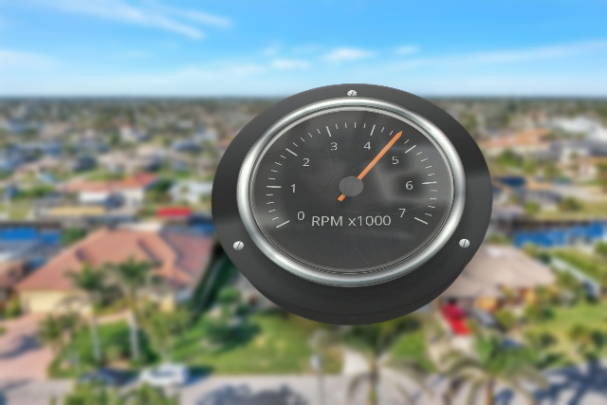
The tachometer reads 4600 rpm
